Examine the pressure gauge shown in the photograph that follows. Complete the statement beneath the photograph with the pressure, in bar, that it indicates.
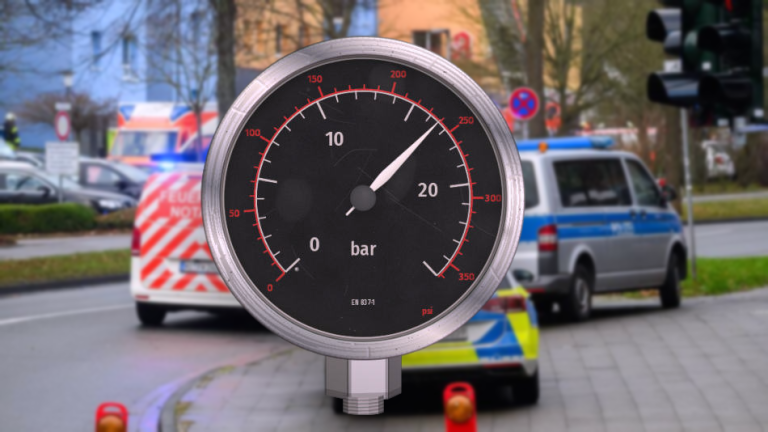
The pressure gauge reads 16.5 bar
